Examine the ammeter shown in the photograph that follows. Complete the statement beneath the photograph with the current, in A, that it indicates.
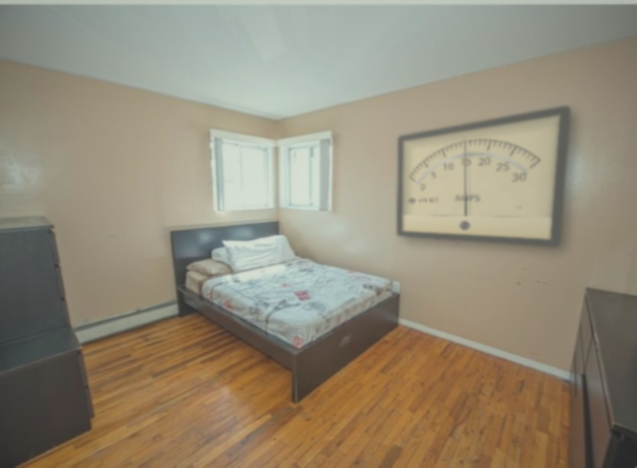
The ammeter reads 15 A
